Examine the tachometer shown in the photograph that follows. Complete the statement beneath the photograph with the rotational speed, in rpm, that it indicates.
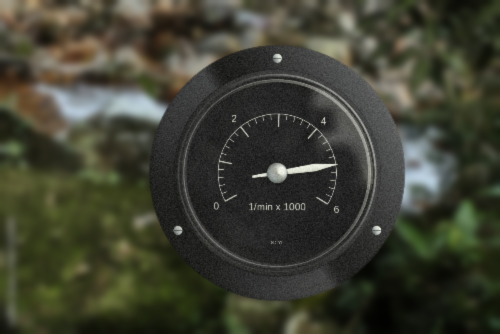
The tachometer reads 5000 rpm
